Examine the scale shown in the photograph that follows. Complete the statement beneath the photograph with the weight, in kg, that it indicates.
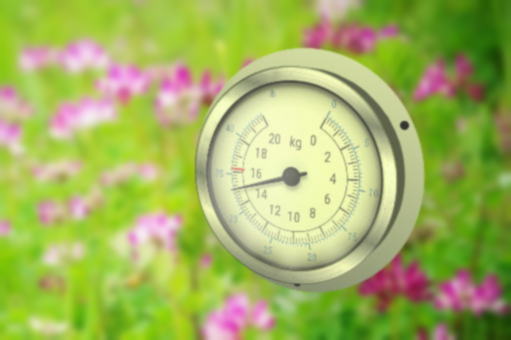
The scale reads 15 kg
